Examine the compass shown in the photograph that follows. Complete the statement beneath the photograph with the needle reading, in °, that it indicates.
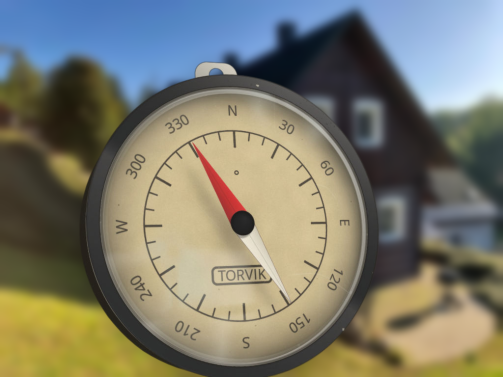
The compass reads 330 °
